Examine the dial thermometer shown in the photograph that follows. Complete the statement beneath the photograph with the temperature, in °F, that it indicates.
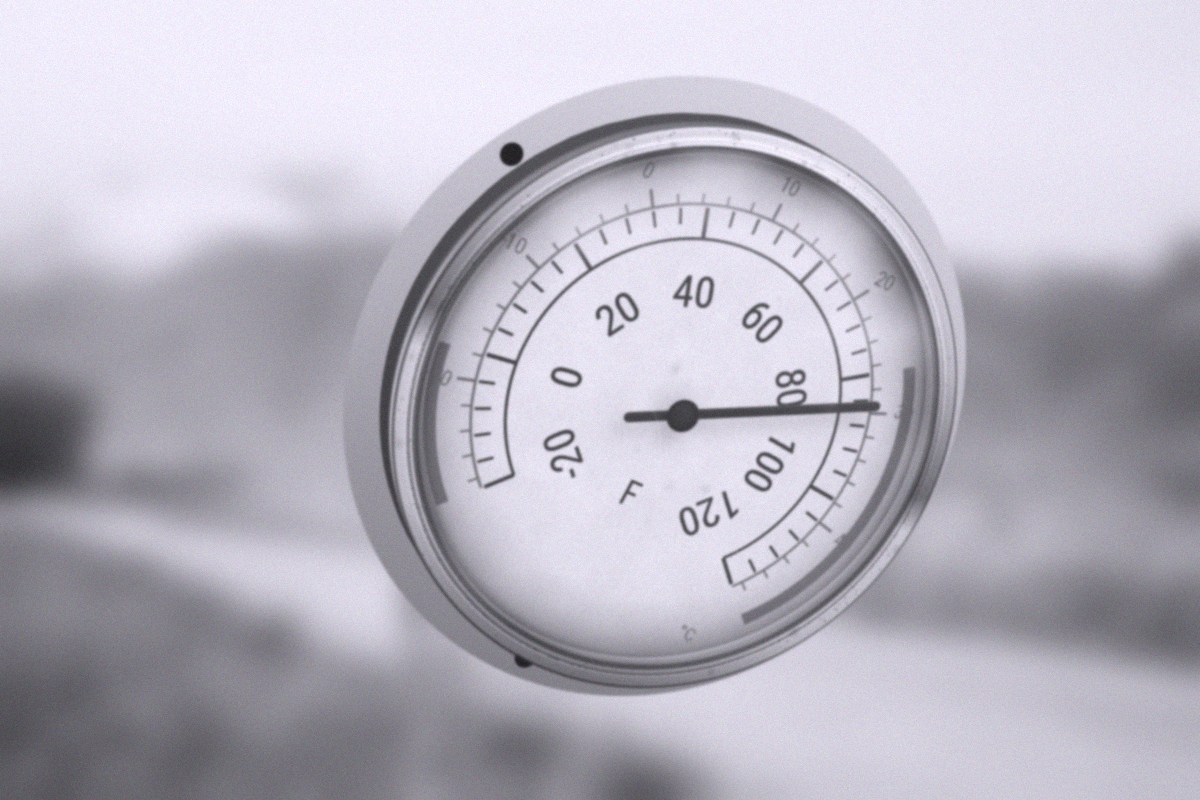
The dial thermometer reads 84 °F
